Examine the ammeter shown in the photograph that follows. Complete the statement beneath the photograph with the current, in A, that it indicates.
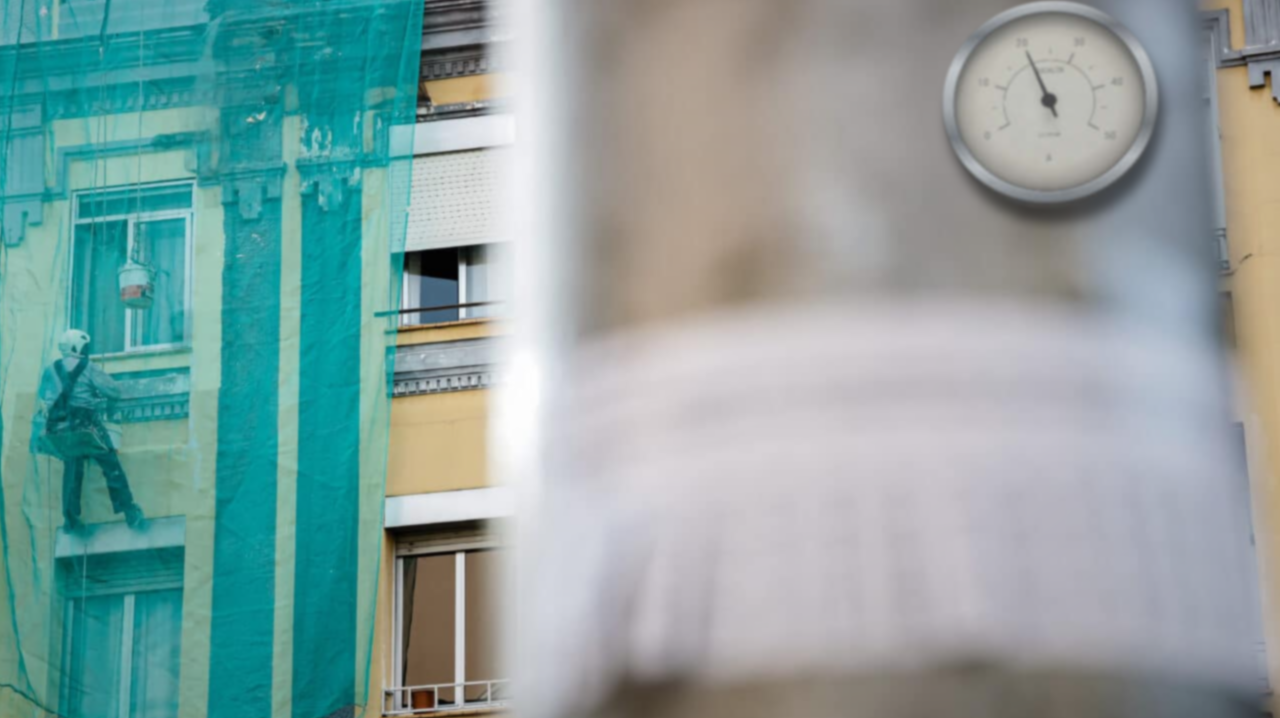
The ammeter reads 20 A
